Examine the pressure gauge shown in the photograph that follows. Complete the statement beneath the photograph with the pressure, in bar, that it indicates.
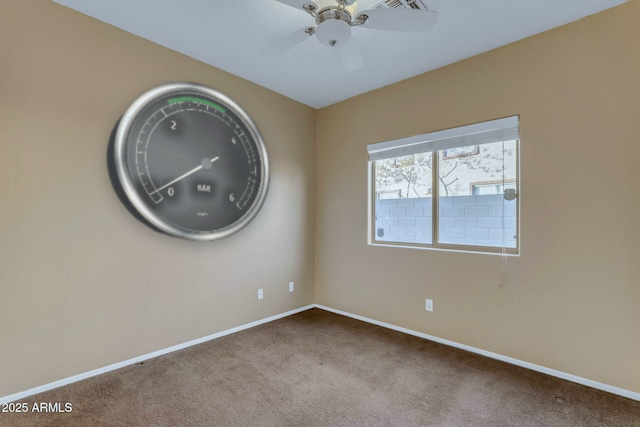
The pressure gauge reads 0.2 bar
